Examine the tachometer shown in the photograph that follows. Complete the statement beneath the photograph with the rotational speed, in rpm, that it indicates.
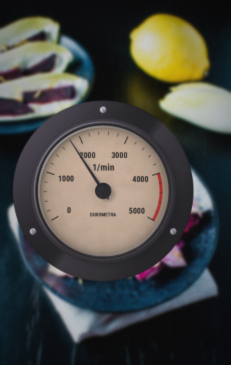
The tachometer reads 1800 rpm
